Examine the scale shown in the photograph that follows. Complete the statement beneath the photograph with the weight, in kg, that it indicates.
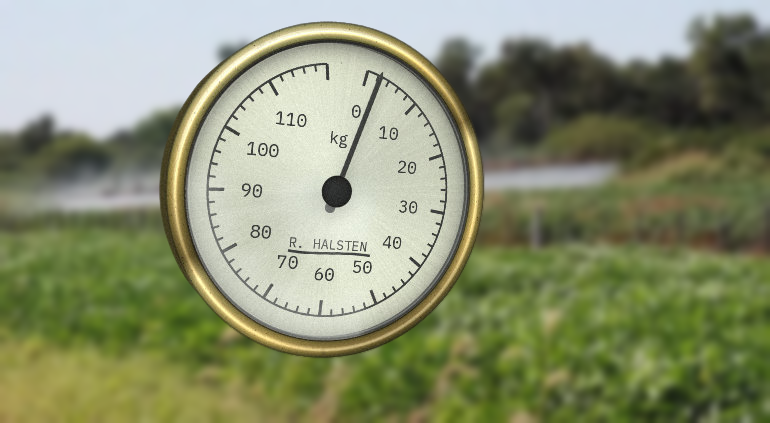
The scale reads 2 kg
